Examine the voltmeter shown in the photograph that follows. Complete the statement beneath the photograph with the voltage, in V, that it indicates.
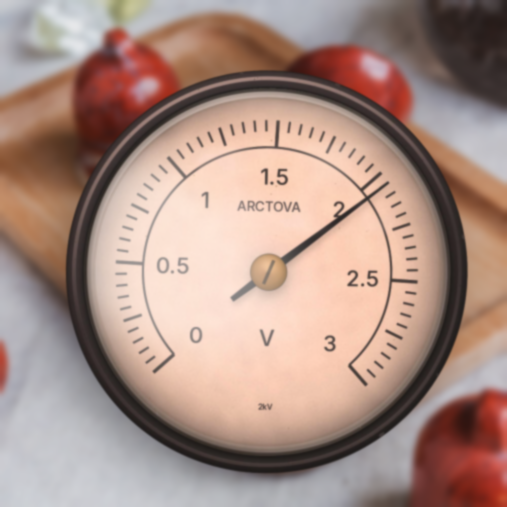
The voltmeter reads 2.05 V
